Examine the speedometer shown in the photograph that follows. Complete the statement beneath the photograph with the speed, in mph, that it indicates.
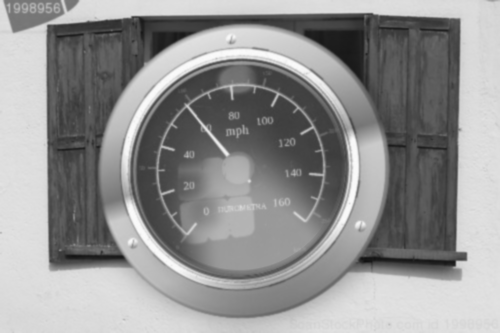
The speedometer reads 60 mph
